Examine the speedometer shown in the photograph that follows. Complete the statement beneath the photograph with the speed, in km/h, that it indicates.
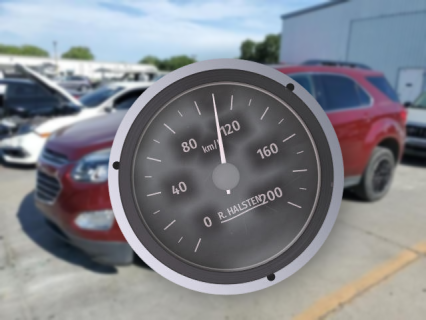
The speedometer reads 110 km/h
